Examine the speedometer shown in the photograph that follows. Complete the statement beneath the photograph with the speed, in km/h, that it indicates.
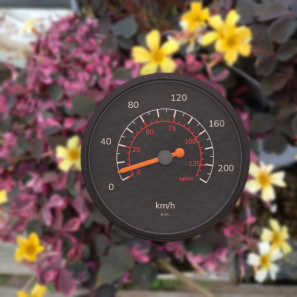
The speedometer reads 10 km/h
